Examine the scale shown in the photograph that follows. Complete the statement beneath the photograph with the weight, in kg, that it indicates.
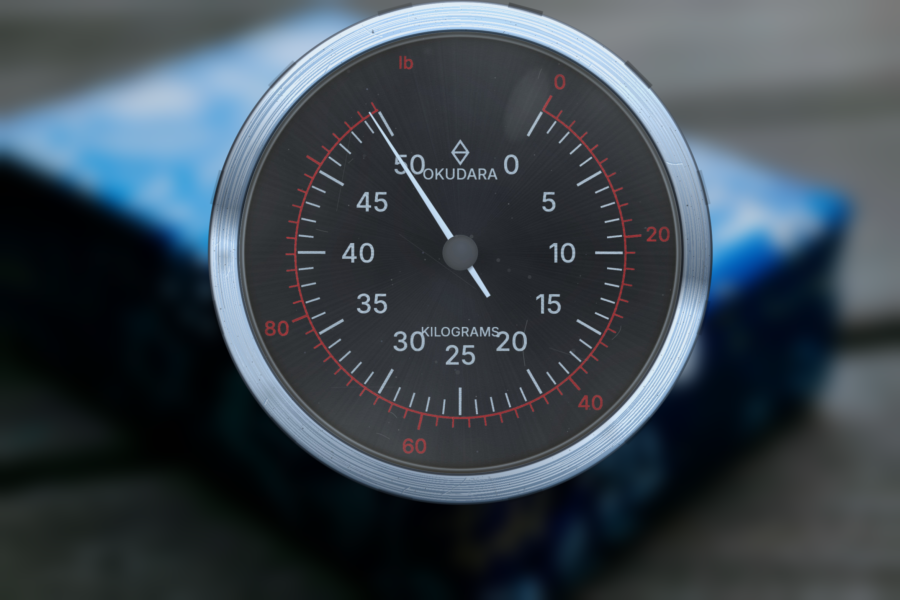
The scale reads 49.5 kg
